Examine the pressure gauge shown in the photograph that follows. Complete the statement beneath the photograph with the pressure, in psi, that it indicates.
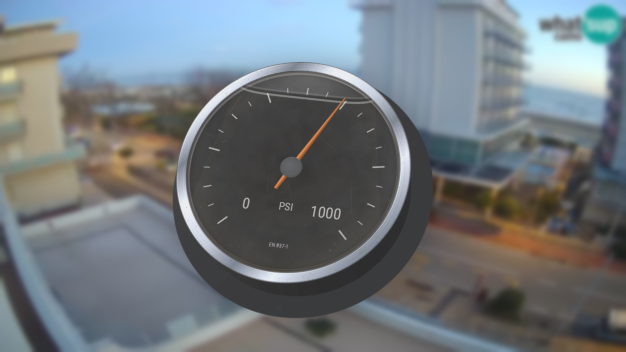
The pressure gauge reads 600 psi
